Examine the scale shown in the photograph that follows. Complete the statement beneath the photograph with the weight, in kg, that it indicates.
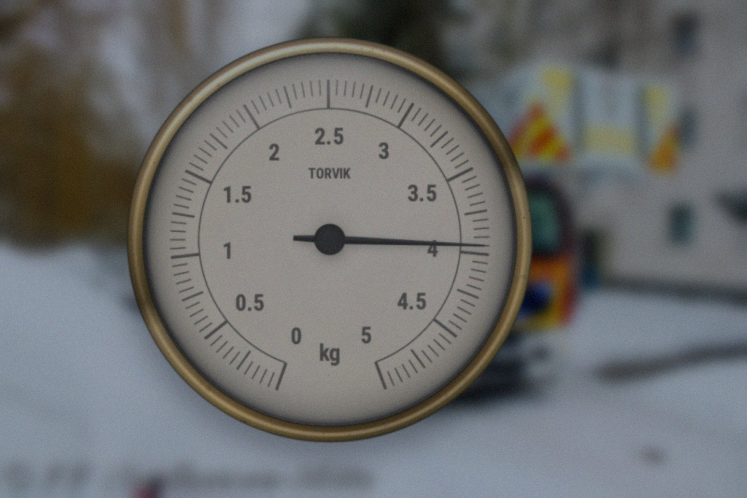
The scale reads 3.95 kg
